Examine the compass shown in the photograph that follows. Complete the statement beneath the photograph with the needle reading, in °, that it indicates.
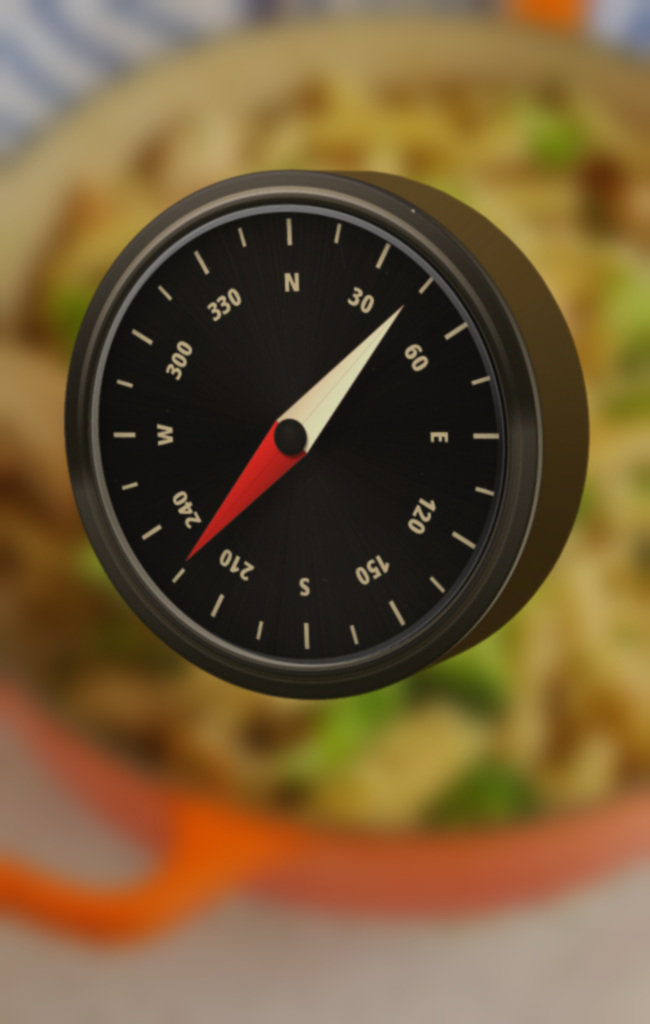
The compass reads 225 °
